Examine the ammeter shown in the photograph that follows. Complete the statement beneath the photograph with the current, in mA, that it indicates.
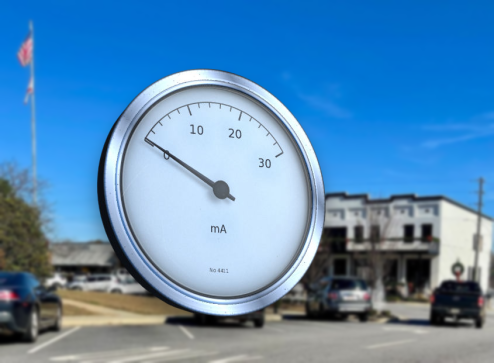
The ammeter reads 0 mA
